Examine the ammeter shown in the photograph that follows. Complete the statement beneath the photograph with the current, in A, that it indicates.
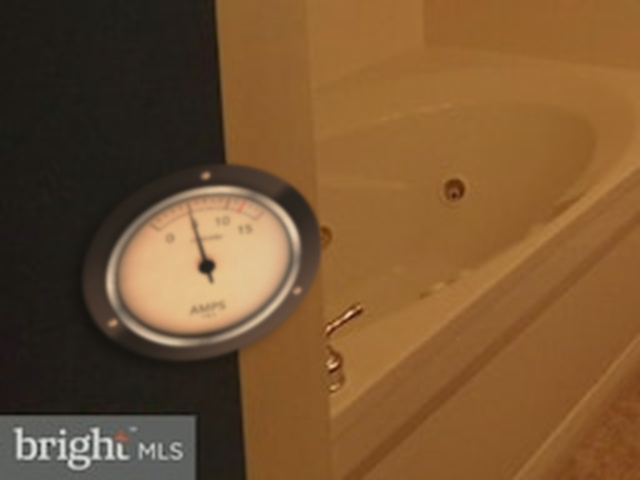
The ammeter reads 5 A
